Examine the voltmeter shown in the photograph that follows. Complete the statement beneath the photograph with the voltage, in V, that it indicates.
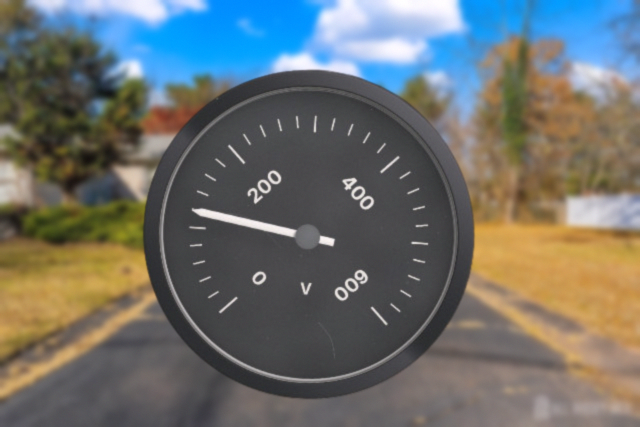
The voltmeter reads 120 V
